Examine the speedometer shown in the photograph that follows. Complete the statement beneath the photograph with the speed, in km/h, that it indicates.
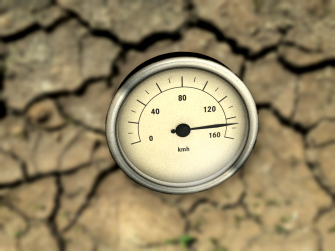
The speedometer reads 145 km/h
